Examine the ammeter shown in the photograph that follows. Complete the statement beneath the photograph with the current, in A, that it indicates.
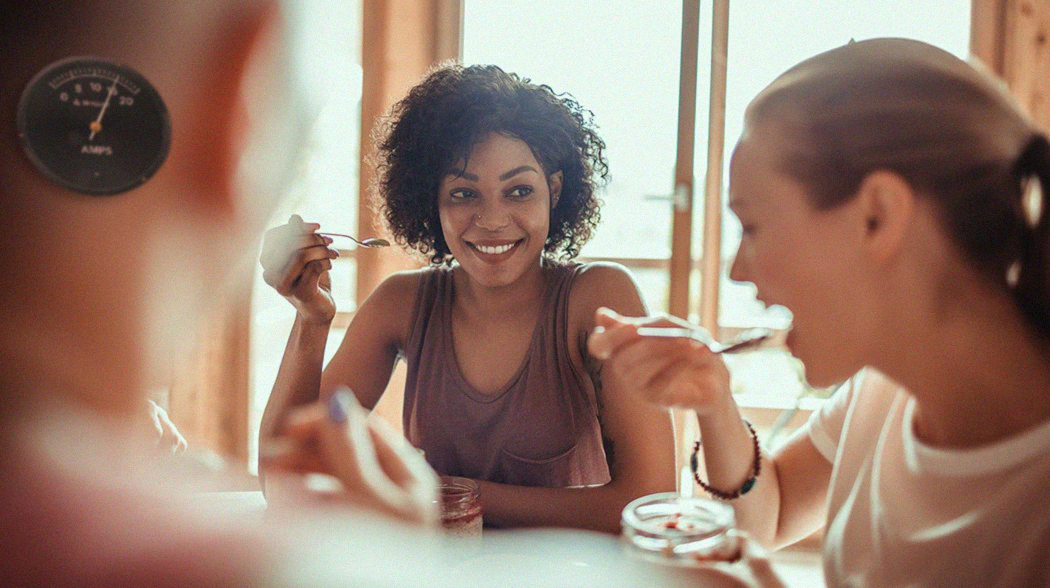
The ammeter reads 15 A
